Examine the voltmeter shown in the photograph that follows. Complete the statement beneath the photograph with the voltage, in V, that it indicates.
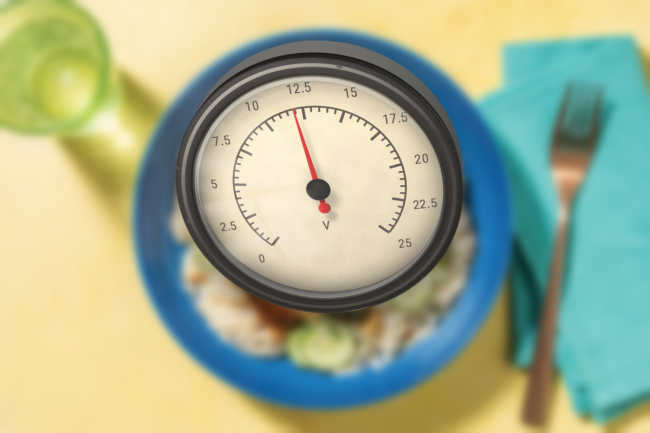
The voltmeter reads 12 V
